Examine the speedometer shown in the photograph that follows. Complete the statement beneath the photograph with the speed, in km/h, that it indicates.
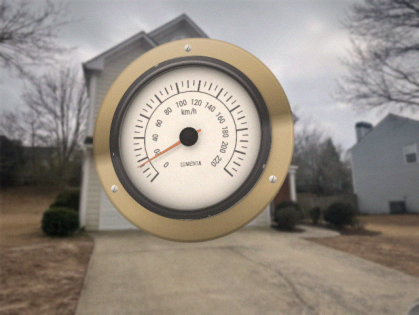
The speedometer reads 15 km/h
